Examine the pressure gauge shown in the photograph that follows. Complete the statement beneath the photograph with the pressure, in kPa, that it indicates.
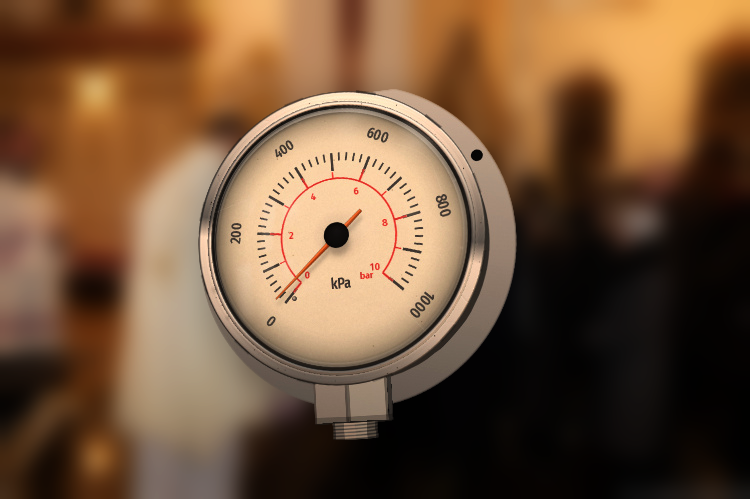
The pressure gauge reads 20 kPa
